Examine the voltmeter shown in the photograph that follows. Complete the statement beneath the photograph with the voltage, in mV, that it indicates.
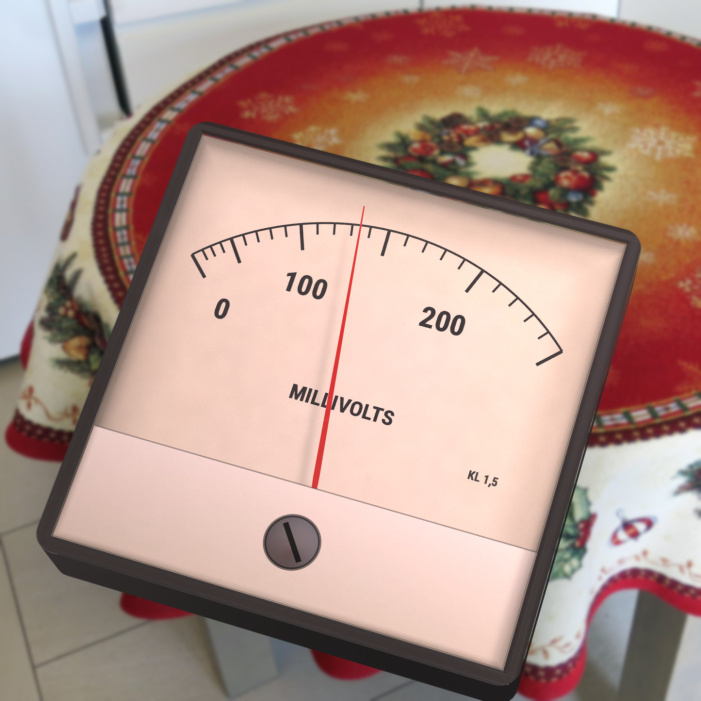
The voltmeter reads 135 mV
